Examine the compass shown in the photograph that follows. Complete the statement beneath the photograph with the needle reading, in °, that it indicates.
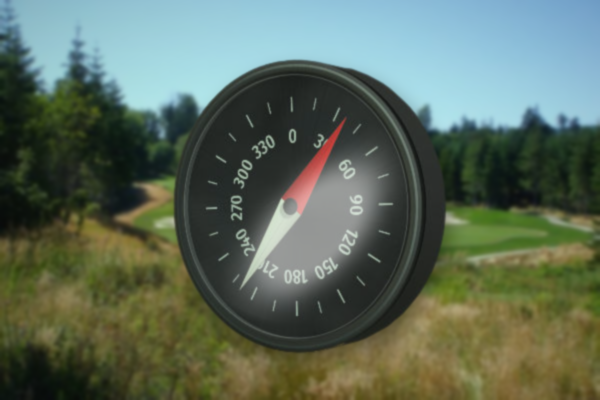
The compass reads 37.5 °
